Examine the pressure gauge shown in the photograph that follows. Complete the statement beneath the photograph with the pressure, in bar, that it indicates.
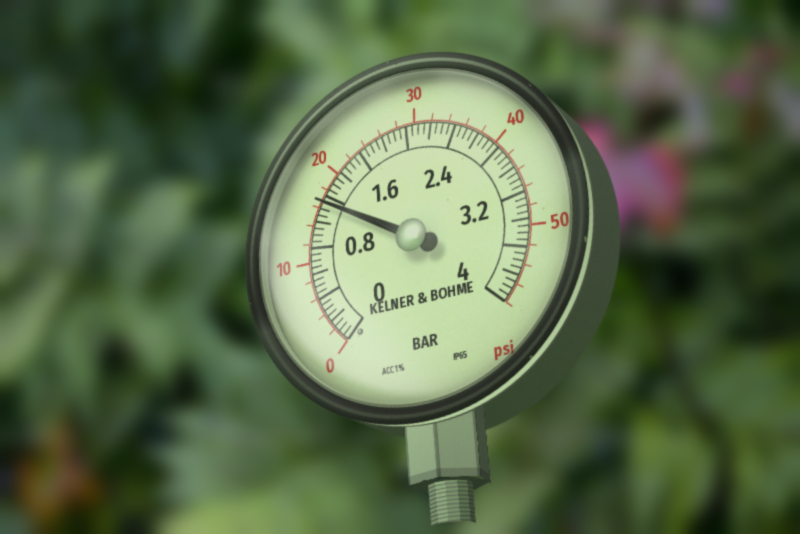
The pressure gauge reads 1.15 bar
